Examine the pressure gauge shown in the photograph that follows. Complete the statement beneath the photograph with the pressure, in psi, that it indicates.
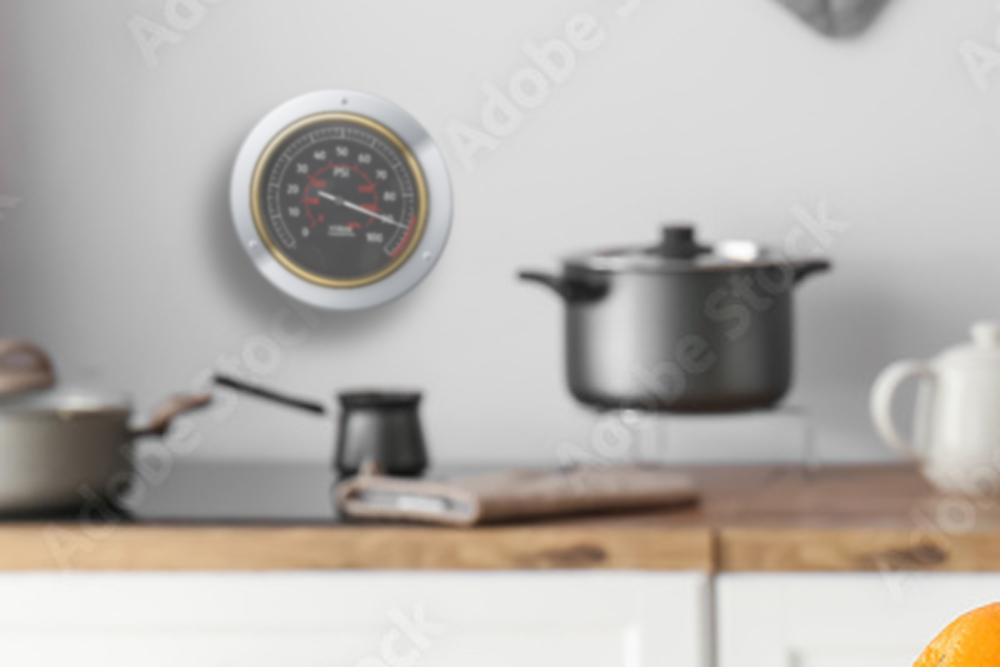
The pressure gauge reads 90 psi
